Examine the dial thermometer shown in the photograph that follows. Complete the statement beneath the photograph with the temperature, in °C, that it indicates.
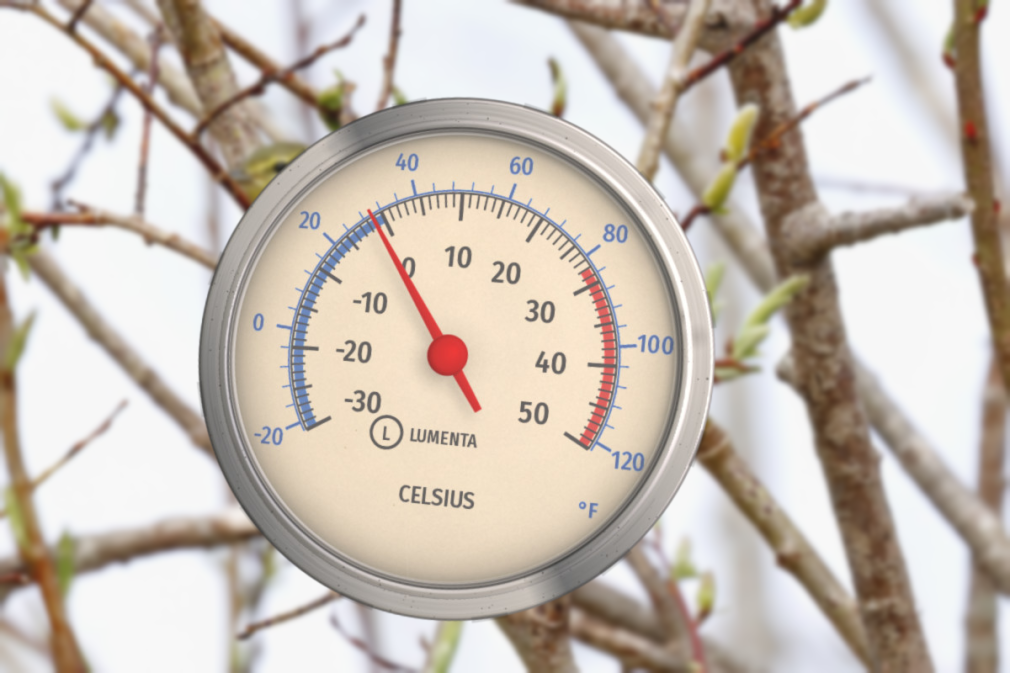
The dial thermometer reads -1 °C
